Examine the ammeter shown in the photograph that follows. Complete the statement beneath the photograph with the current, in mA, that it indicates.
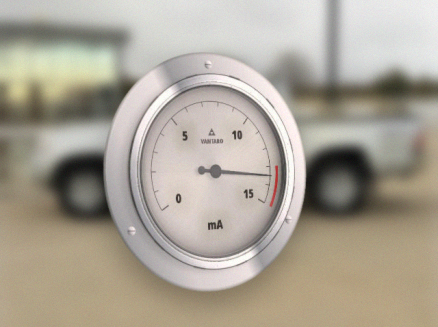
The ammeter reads 13.5 mA
